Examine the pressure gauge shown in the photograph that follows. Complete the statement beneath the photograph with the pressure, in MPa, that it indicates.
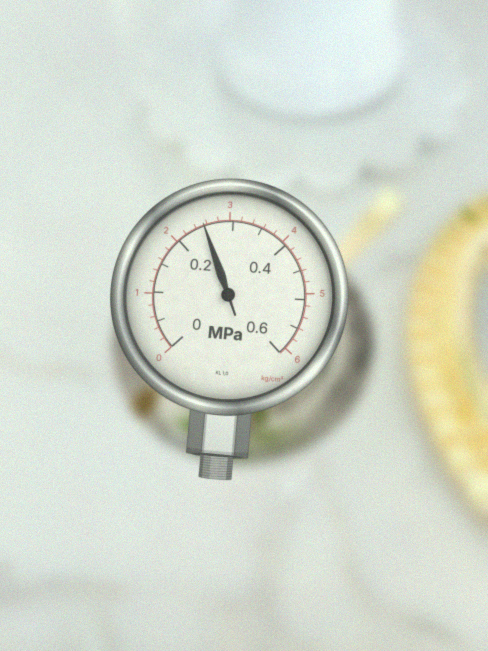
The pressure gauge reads 0.25 MPa
